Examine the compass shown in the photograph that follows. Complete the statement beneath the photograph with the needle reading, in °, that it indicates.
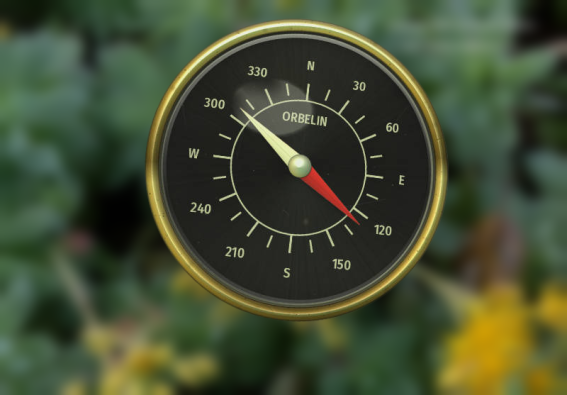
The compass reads 127.5 °
